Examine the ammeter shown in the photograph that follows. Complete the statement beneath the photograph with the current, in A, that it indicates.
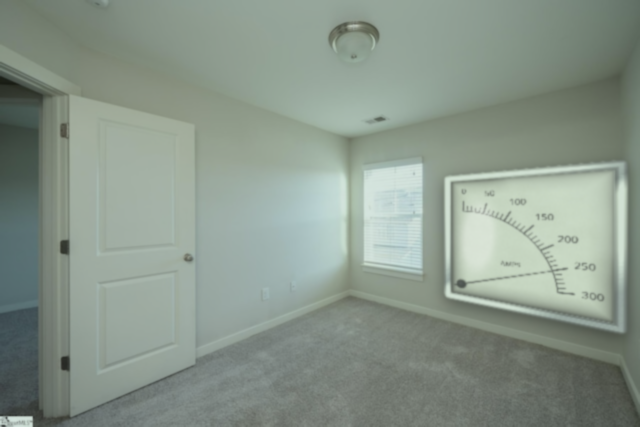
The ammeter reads 250 A
